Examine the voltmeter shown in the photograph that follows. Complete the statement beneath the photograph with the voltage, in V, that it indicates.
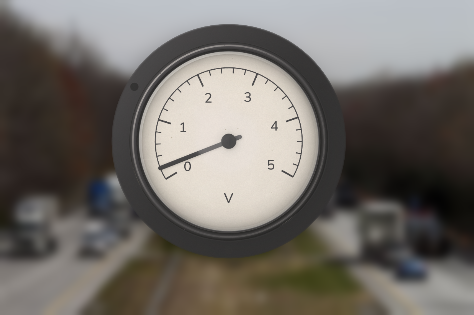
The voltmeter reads 0.2 V
